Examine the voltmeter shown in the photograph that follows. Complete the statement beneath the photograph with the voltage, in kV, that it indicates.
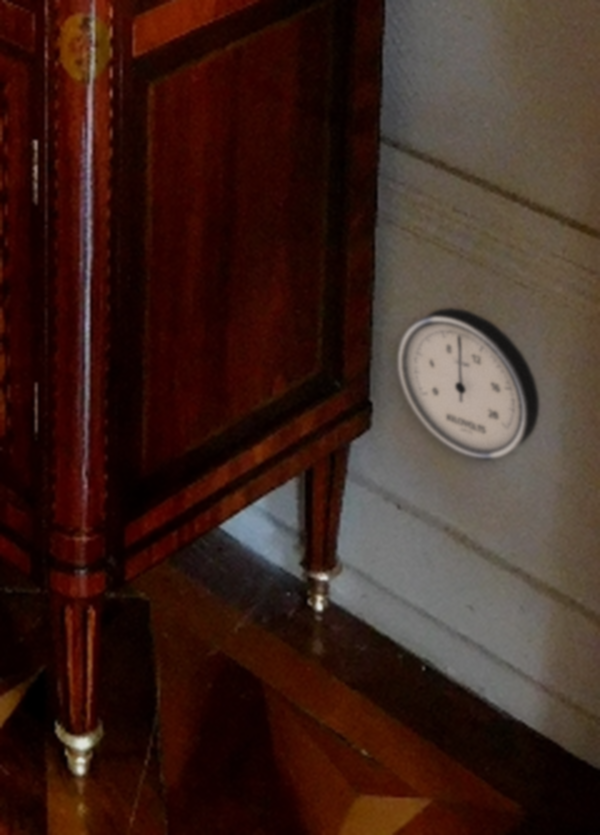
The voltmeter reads 10 kV
